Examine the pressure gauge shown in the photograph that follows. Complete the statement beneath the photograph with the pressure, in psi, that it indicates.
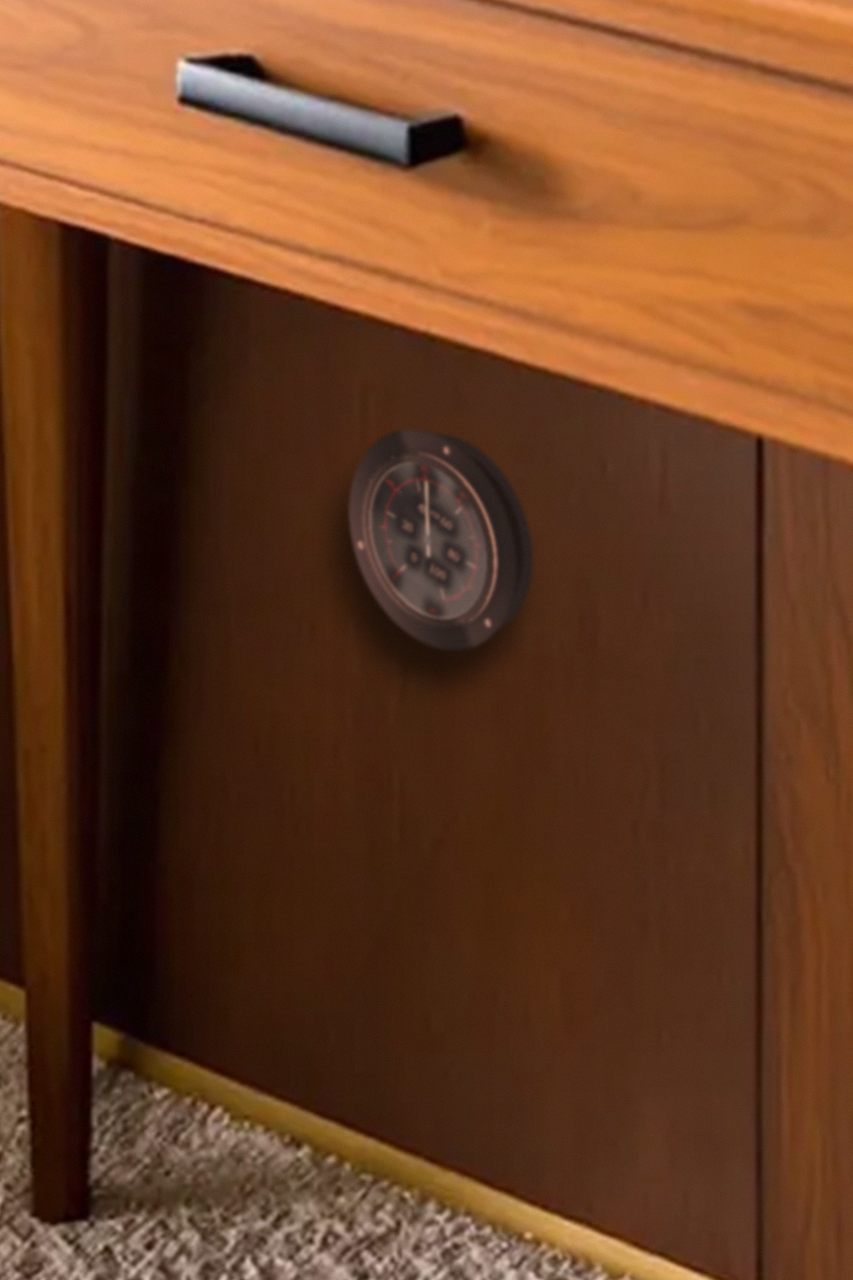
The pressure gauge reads 45 psi
